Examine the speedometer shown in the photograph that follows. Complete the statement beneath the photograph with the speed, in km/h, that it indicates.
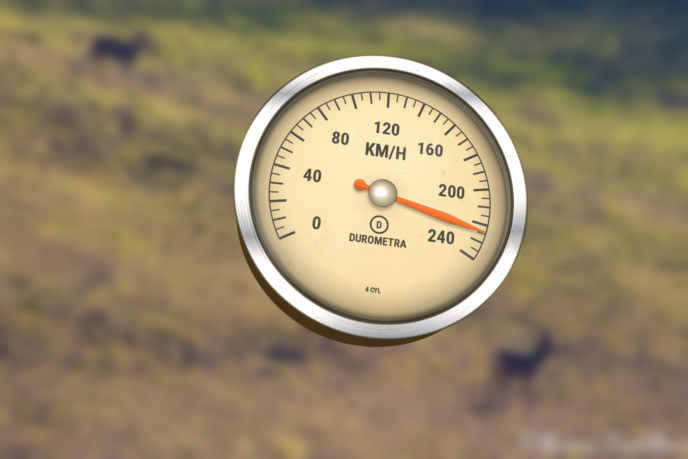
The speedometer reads 225 km/h
